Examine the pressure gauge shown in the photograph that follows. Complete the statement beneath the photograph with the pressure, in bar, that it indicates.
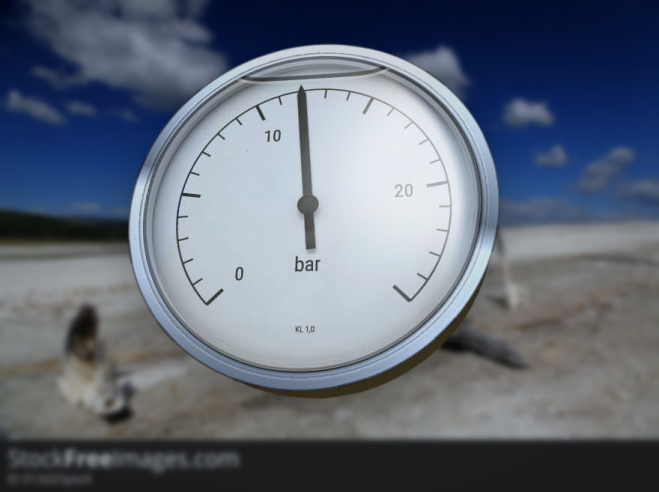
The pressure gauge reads 12 bar
